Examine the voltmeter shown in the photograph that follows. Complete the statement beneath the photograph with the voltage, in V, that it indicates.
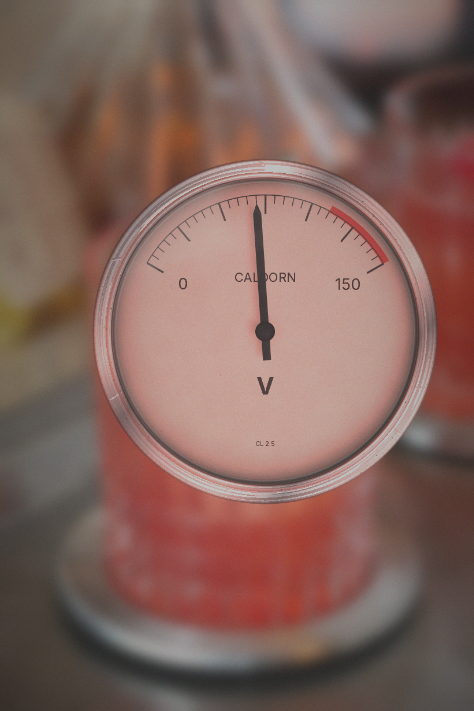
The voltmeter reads 70 V
